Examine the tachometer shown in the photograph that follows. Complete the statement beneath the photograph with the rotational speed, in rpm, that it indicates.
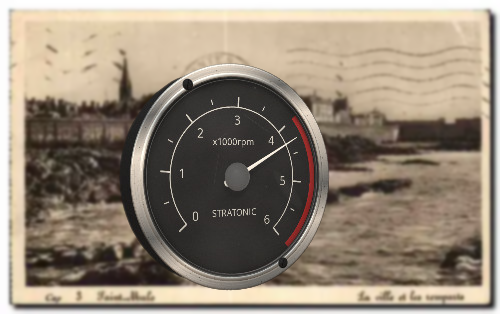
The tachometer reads 4250 rpm
